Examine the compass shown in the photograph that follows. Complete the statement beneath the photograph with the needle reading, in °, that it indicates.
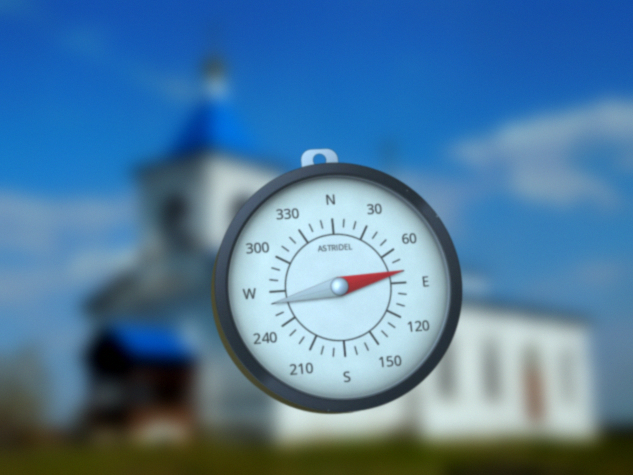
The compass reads 80 °
